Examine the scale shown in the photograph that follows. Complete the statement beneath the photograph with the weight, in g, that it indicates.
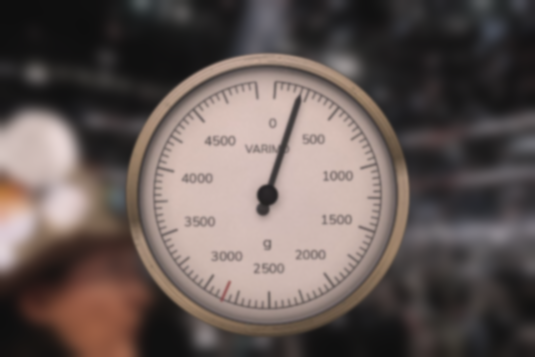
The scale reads 200 g
